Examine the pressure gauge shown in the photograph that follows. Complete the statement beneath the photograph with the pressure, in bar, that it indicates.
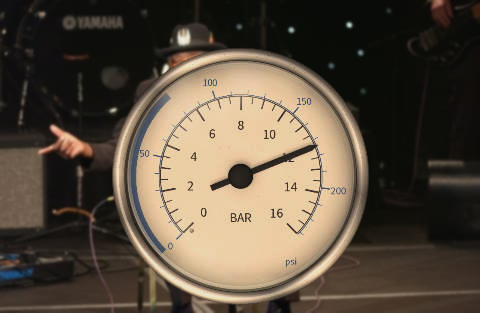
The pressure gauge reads 12 bar
